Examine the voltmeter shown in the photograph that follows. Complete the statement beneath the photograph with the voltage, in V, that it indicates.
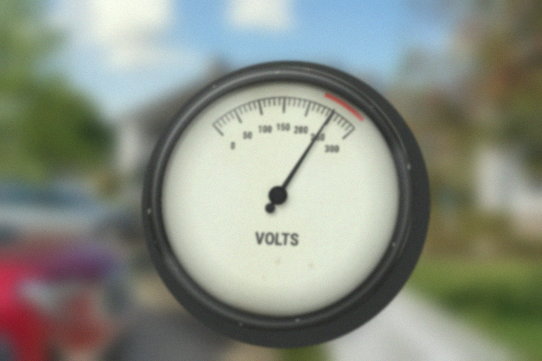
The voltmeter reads 250 V
